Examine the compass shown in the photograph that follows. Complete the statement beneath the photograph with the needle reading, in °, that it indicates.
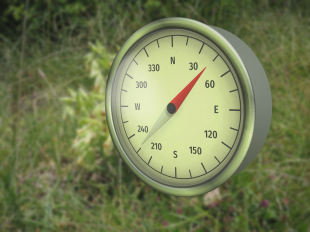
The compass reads 45 °
